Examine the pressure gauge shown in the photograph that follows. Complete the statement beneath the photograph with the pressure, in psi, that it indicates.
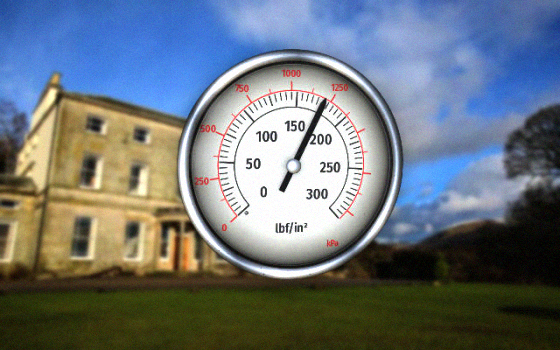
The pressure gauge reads 175 psi
